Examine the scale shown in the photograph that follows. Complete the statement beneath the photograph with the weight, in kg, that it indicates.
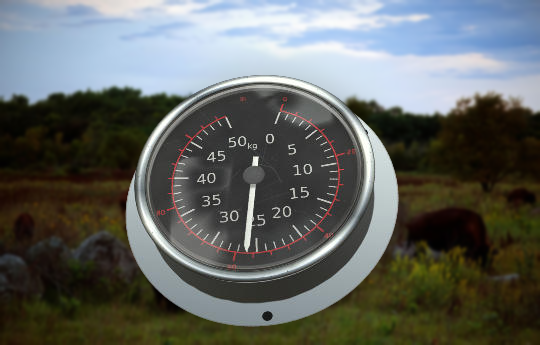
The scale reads 26 kg
